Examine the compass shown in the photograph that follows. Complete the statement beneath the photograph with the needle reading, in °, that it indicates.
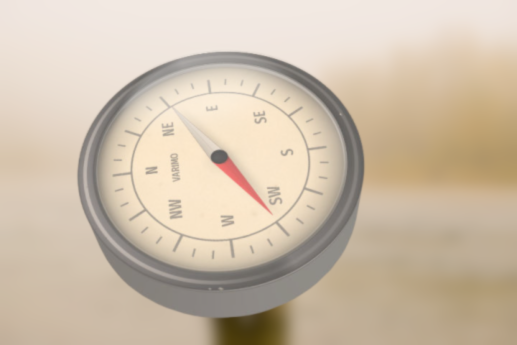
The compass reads 240 °
